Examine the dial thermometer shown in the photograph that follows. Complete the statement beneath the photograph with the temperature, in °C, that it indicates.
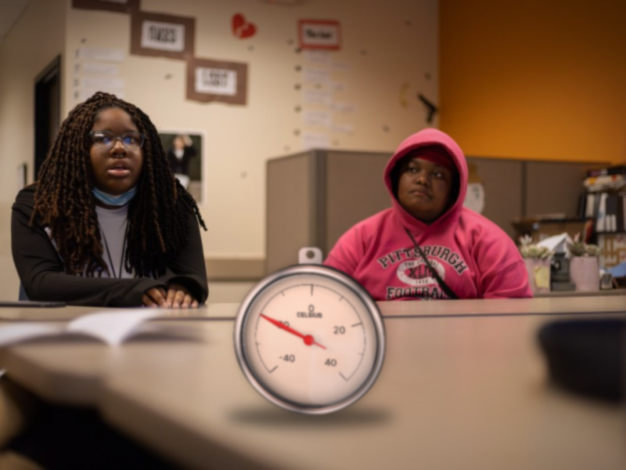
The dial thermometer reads -20 °C
